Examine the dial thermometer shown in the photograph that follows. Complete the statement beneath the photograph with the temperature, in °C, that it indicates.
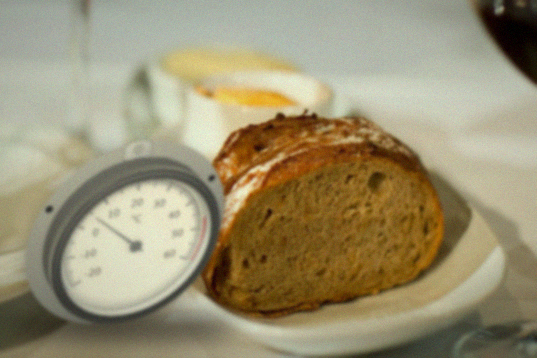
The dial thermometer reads 5 °C
